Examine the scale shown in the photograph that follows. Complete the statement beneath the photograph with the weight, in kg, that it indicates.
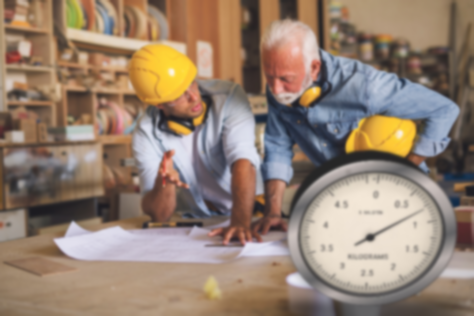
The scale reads 0.75 kg
